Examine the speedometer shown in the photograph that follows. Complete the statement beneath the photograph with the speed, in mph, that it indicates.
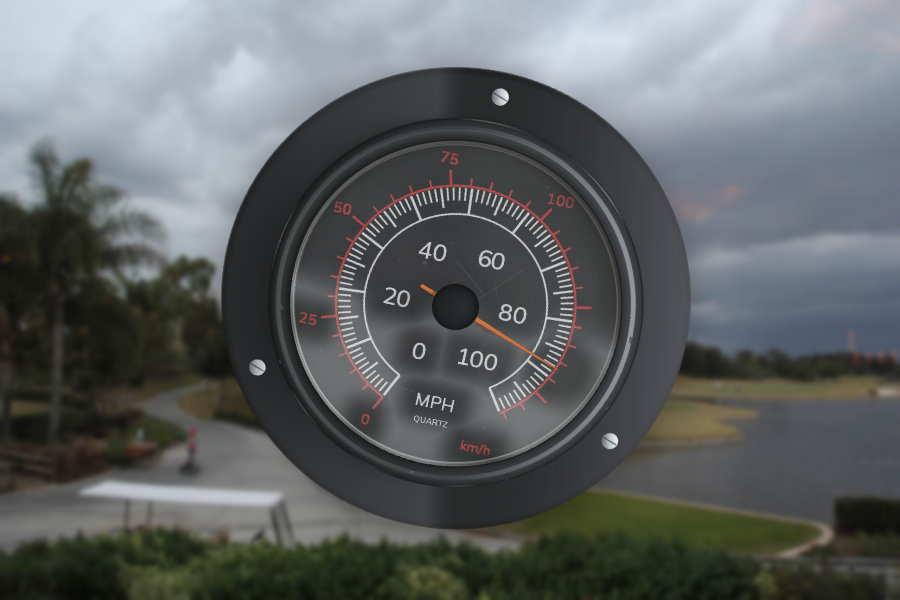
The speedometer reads 88 mph
